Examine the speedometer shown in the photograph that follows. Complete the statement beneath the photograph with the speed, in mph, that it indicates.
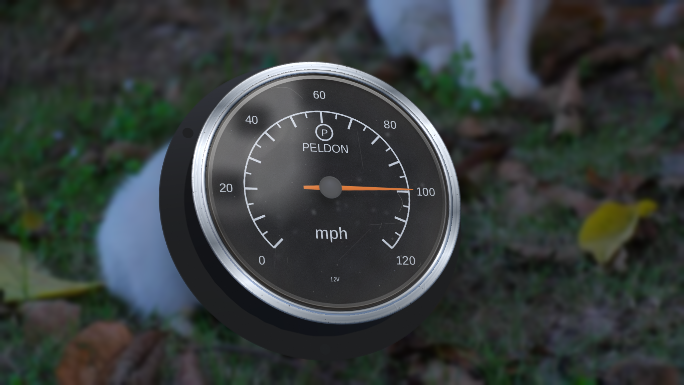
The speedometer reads 100 mph
